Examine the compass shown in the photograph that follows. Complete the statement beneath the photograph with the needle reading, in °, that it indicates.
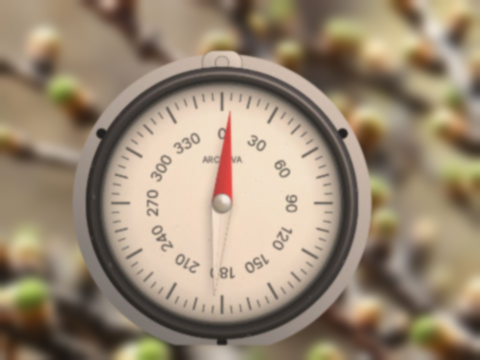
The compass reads 5 °
